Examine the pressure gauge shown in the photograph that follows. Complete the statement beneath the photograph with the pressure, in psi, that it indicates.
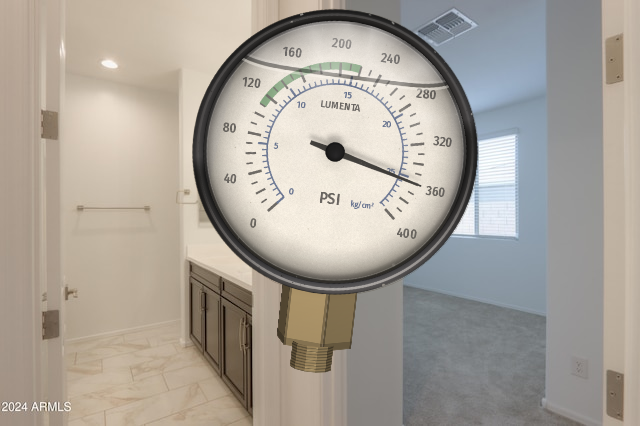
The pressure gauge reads 360 psi
